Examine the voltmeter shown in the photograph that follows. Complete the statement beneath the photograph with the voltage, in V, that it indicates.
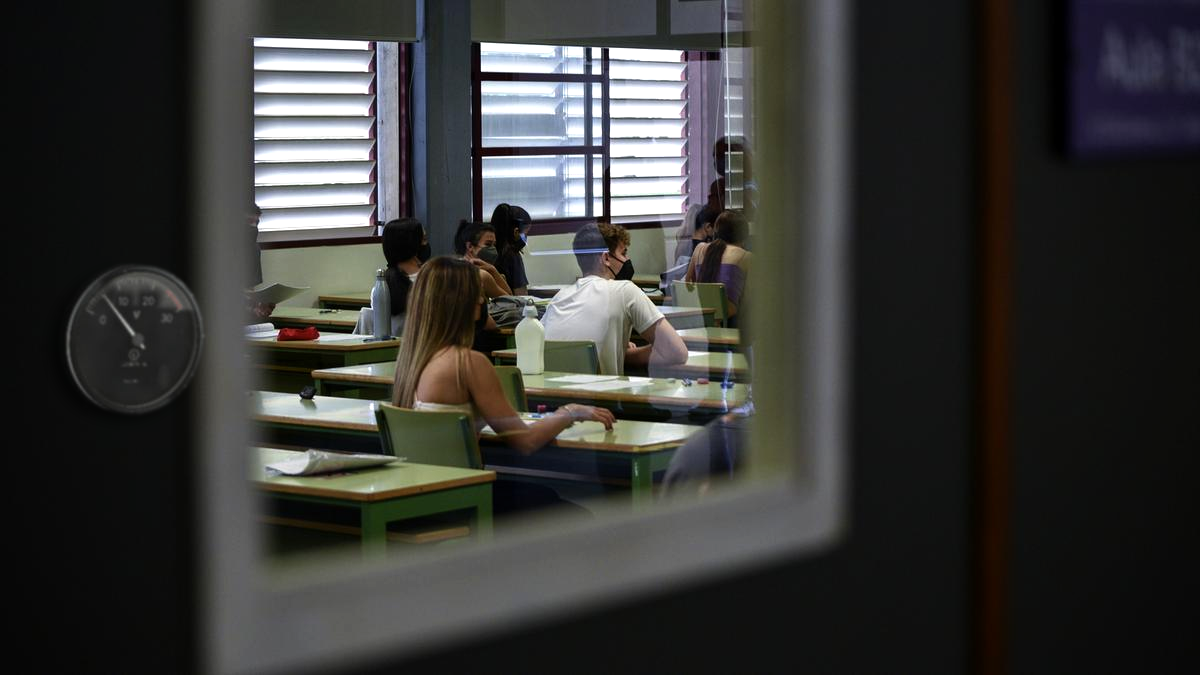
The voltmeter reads 5 V
